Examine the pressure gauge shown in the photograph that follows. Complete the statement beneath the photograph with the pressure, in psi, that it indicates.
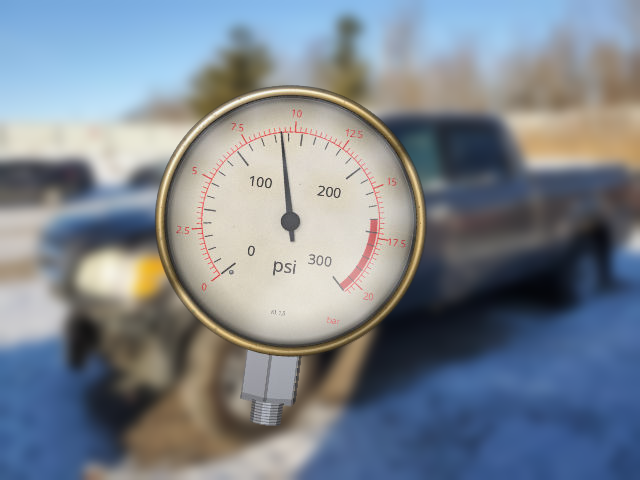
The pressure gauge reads 135 psi
